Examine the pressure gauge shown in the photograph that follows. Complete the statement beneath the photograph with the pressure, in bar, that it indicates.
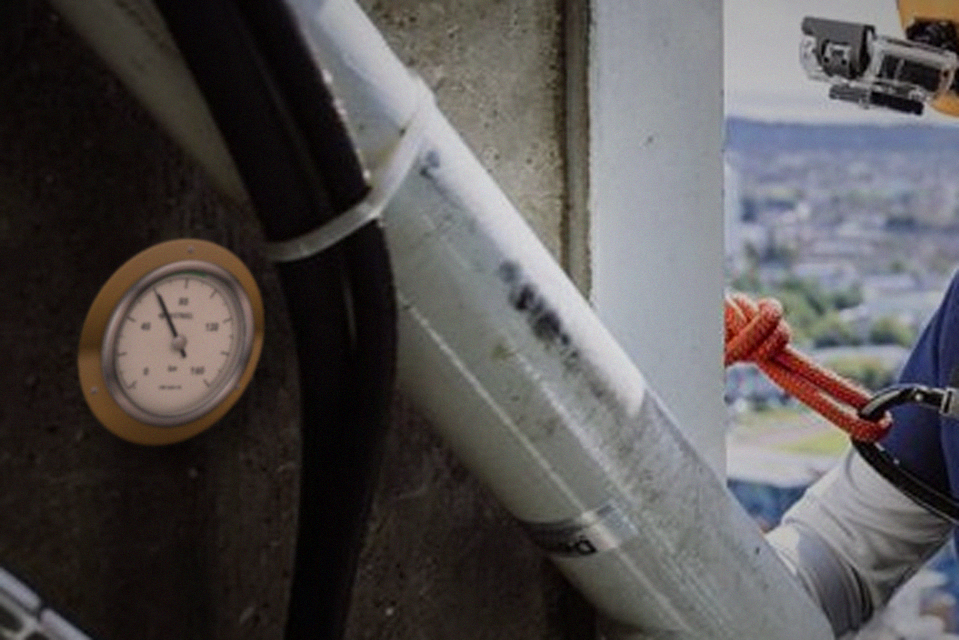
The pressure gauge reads 60 bar
